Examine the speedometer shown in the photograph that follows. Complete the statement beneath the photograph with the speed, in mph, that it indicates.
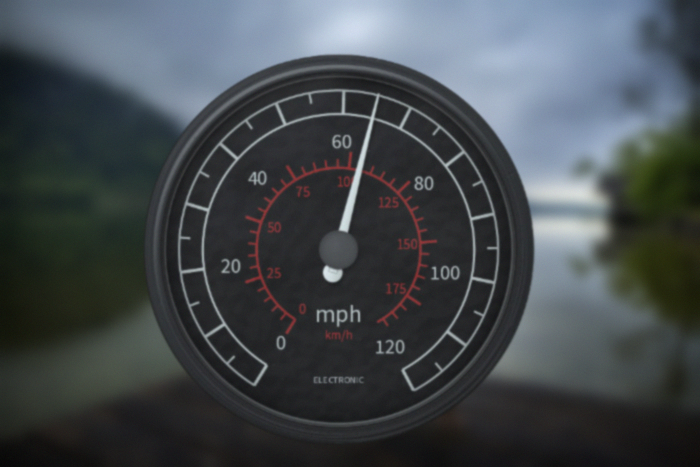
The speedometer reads 65 mph
